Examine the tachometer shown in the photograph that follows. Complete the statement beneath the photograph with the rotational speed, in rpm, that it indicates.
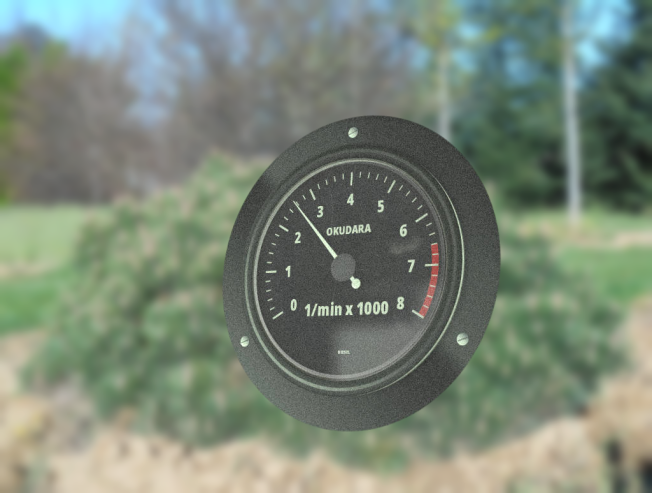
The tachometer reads 2600 rpm
